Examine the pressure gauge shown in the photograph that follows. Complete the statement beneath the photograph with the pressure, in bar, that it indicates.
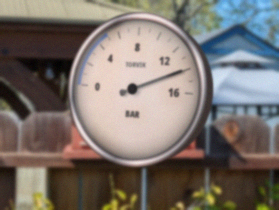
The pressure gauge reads 14 bar
